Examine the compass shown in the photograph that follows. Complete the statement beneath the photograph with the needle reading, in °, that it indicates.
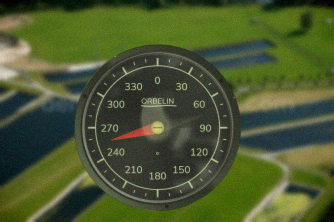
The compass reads 255 °
